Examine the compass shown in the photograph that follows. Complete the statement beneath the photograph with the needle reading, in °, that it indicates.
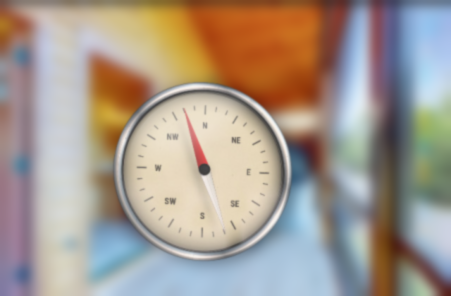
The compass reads 340 °
